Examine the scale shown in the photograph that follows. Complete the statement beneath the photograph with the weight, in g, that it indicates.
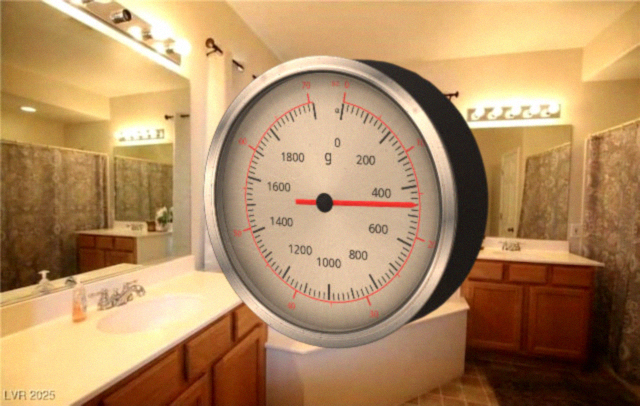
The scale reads 460 g
